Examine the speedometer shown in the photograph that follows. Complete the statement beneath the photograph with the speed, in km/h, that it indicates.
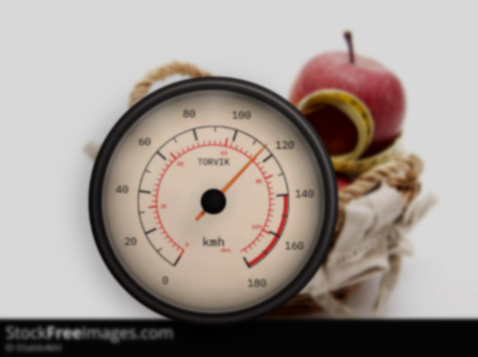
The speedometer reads 115 km/h
